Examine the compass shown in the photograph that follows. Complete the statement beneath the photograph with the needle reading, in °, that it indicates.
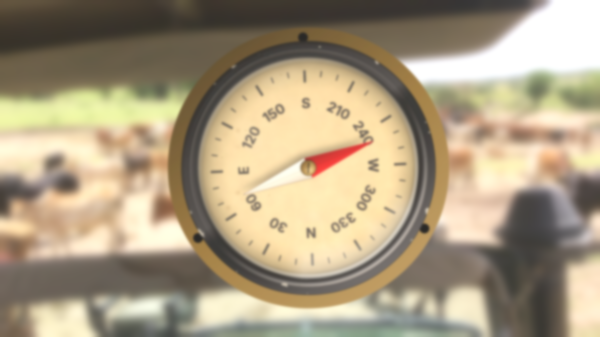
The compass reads 250 °
